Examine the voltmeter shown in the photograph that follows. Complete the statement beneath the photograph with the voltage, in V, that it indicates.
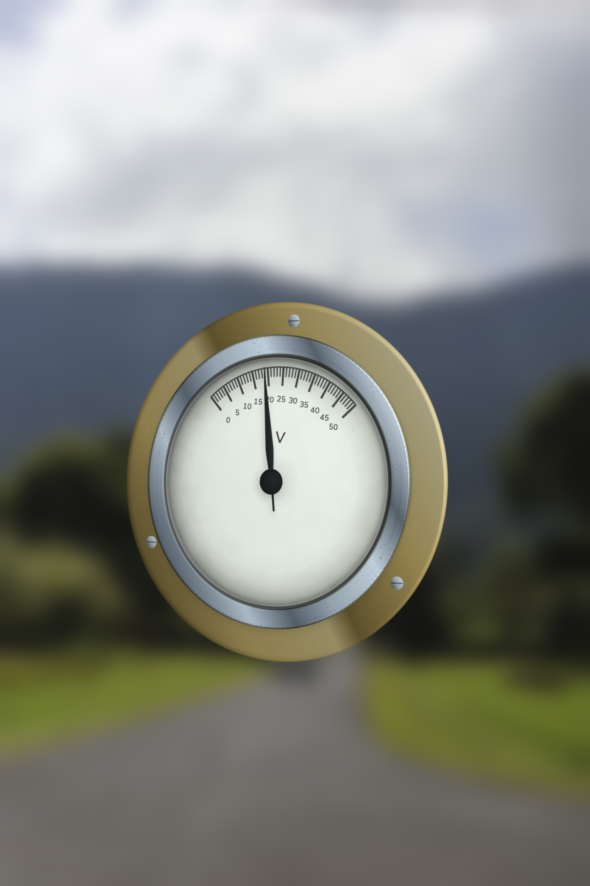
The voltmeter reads 20 V
